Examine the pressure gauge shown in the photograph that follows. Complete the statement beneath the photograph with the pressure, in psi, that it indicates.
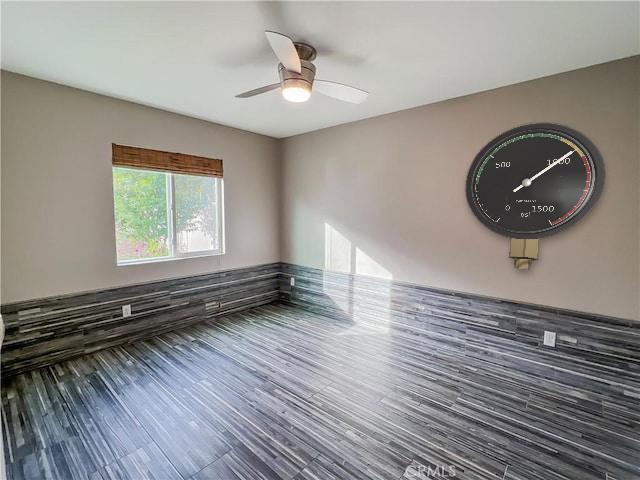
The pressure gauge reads 1000 psi
